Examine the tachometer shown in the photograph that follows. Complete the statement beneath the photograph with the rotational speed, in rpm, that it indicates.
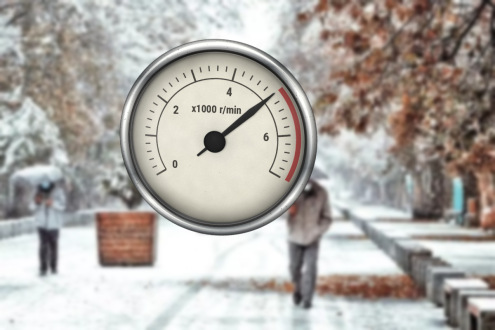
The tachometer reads 5000 rpm
